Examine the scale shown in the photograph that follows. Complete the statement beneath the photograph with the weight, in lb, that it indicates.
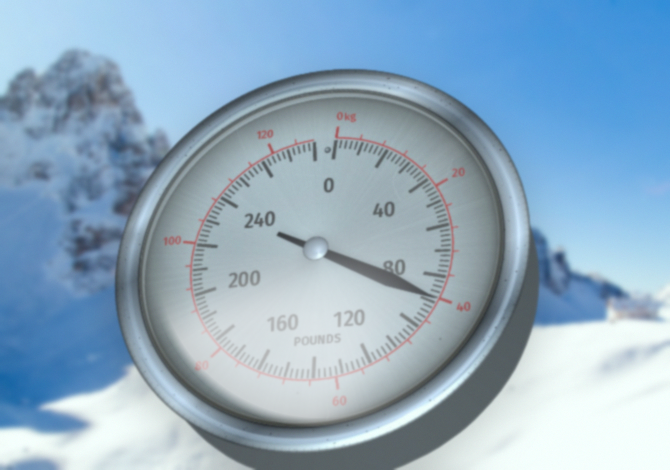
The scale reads 90 lb
